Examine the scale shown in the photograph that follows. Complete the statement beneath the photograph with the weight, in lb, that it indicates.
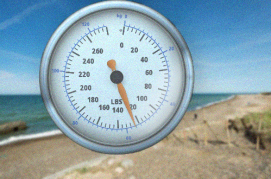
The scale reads 124 lb
